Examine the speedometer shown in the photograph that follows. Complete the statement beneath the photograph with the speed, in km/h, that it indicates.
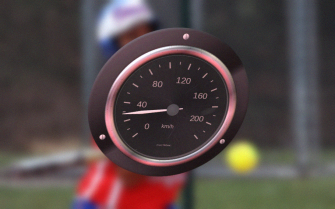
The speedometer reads 30 km/h
